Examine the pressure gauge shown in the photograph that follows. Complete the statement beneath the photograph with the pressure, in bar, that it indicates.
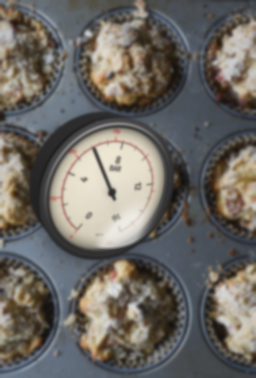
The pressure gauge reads 6 bar
